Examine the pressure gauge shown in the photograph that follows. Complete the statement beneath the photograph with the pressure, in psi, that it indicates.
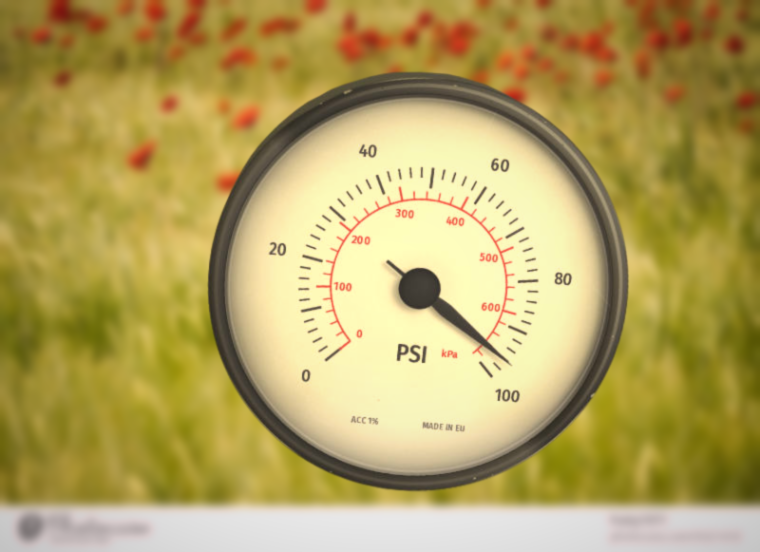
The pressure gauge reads 96 psi
